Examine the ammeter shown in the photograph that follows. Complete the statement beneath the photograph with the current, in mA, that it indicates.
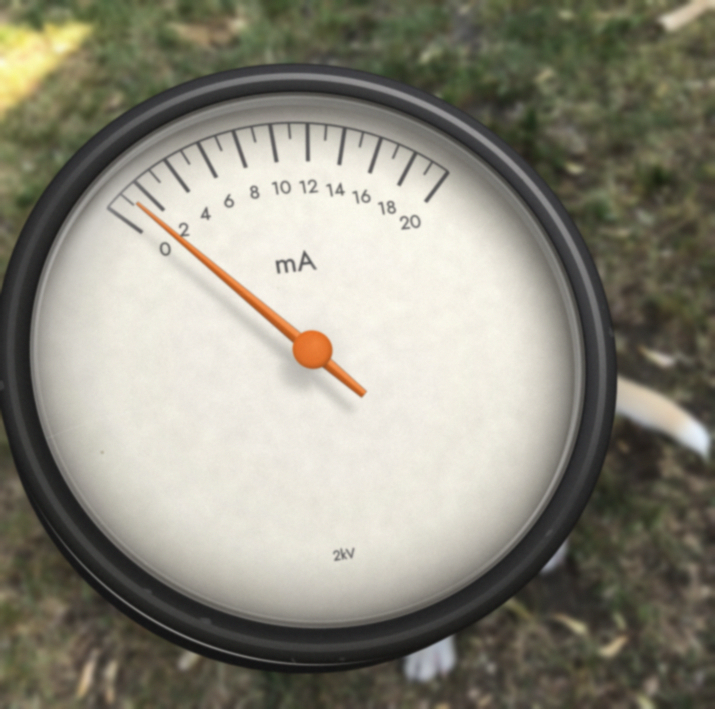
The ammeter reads 1 mA
